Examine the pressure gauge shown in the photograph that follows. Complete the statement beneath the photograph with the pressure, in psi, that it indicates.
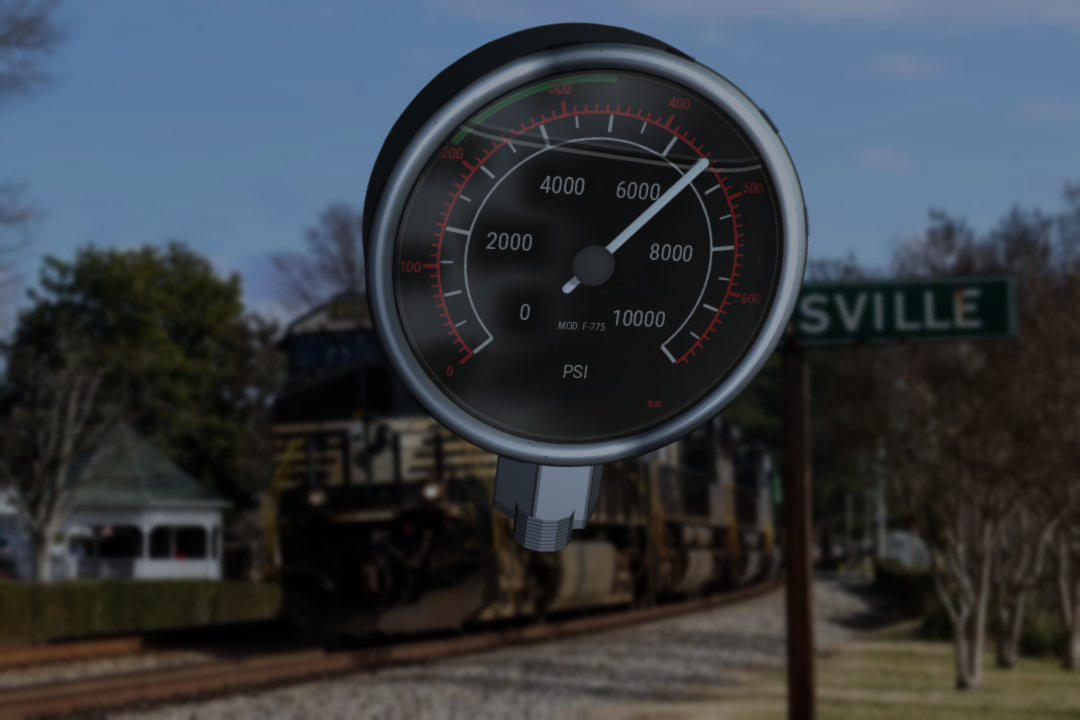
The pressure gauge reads 6500 psi
